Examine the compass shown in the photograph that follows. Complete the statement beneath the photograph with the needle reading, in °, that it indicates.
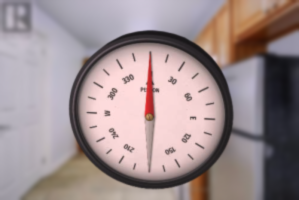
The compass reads 0 °
